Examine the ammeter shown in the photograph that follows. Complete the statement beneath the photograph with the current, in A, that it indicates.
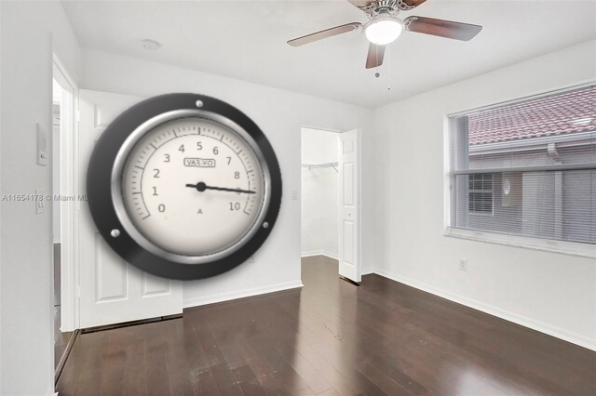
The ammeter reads 9 A
